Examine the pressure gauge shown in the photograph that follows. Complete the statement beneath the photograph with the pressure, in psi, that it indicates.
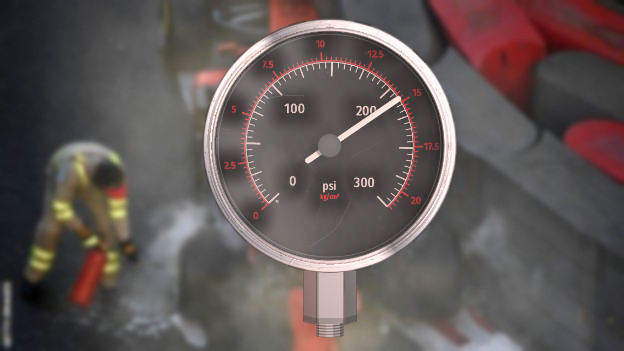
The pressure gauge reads 210 psi
